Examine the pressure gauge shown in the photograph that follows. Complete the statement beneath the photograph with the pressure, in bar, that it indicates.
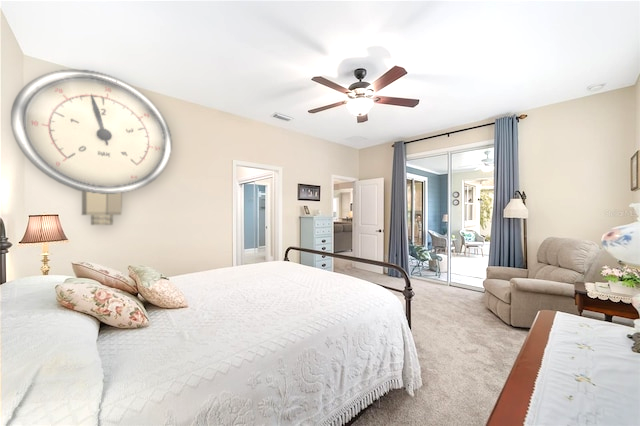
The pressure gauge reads 1.8 bar
